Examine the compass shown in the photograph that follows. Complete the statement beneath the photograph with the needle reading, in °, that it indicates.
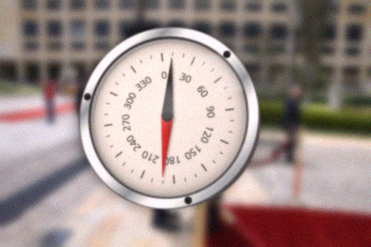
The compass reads 190 °
